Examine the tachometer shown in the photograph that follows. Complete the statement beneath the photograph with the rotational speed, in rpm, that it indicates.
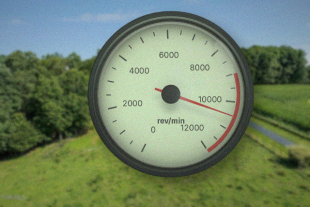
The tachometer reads 10500 rpm
